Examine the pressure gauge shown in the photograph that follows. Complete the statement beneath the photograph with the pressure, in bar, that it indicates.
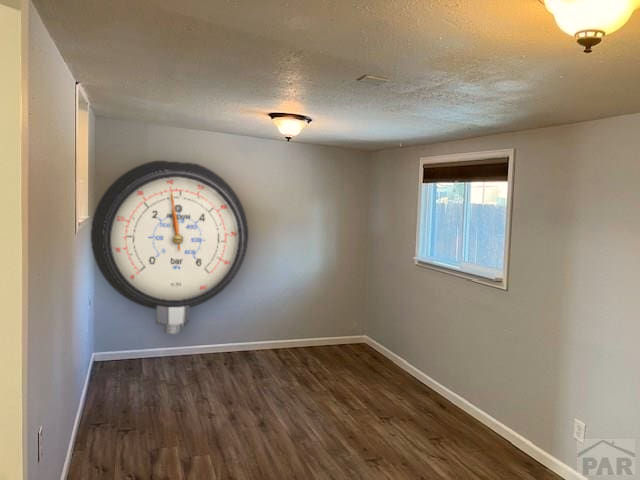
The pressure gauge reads 2.75 bar
